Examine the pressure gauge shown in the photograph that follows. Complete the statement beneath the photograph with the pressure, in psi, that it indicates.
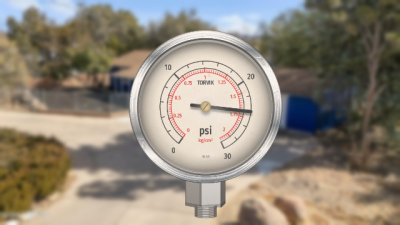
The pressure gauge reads 24 psi
